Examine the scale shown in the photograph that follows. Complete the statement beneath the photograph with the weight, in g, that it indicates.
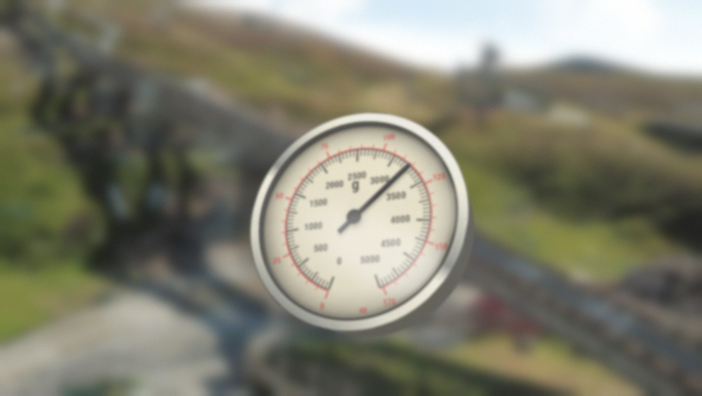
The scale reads 3250 g
